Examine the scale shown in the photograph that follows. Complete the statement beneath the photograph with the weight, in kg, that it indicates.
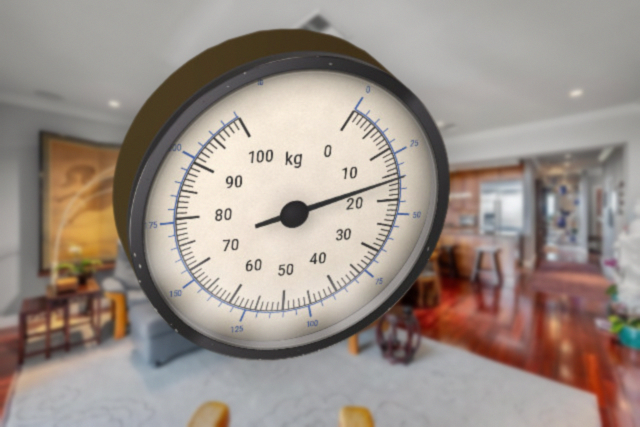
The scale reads 15 kg
